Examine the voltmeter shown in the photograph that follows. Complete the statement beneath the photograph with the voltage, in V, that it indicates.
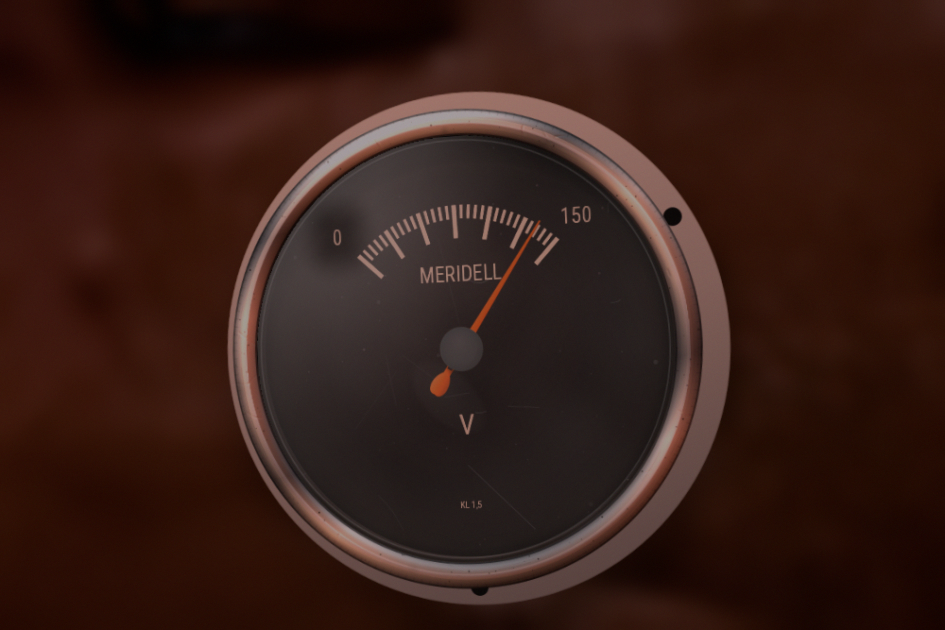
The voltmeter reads 135 V
